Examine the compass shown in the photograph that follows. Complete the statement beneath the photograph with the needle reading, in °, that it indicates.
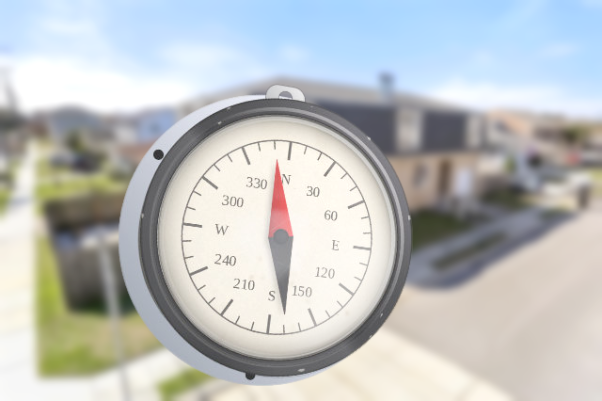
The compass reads 350 °
